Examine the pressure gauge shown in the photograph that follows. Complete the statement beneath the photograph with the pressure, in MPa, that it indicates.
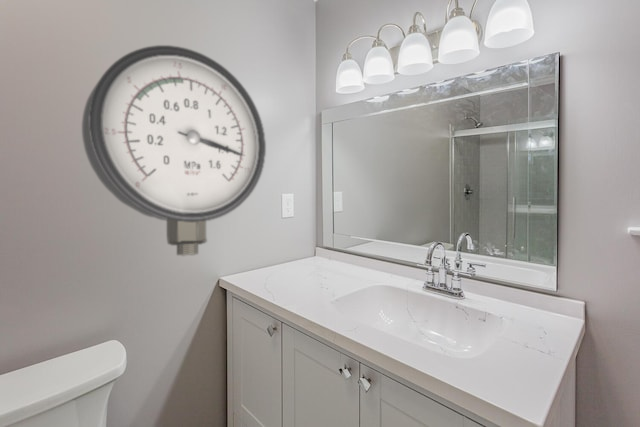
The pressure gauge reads 1.4 MPa
